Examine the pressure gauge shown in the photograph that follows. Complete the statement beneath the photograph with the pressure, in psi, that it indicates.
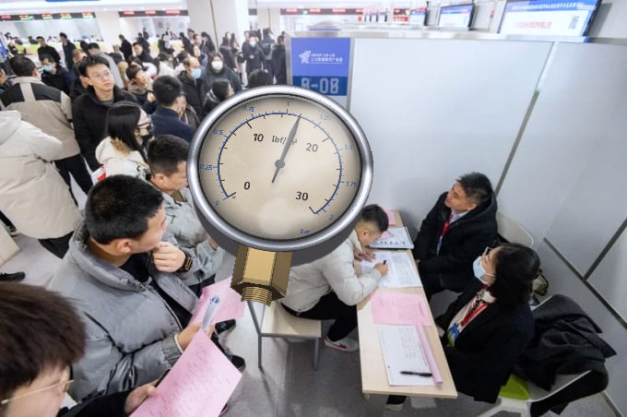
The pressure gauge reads 16 psi
